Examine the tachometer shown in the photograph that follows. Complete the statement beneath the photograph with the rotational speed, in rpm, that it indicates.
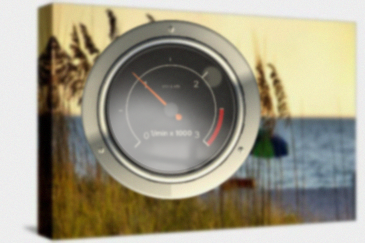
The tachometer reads 1000 rpm
